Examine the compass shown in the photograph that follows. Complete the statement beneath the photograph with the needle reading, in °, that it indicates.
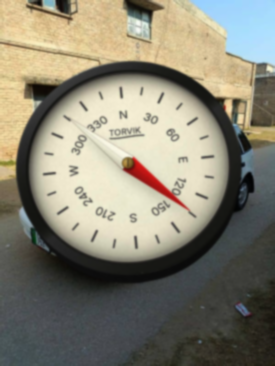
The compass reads 135 °
